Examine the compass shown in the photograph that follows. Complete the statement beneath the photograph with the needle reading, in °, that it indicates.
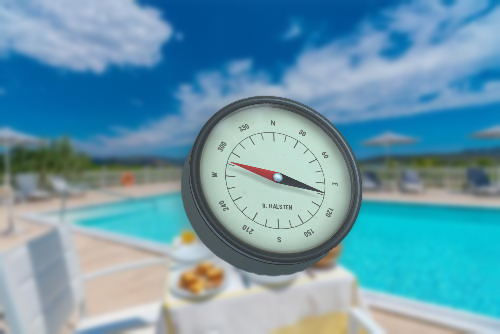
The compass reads 285 °
